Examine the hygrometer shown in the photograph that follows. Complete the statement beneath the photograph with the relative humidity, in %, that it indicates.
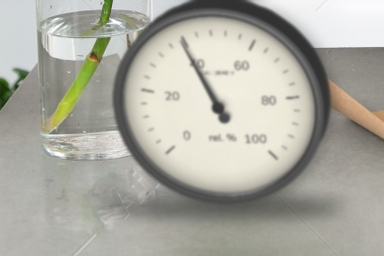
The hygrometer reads 40 %
